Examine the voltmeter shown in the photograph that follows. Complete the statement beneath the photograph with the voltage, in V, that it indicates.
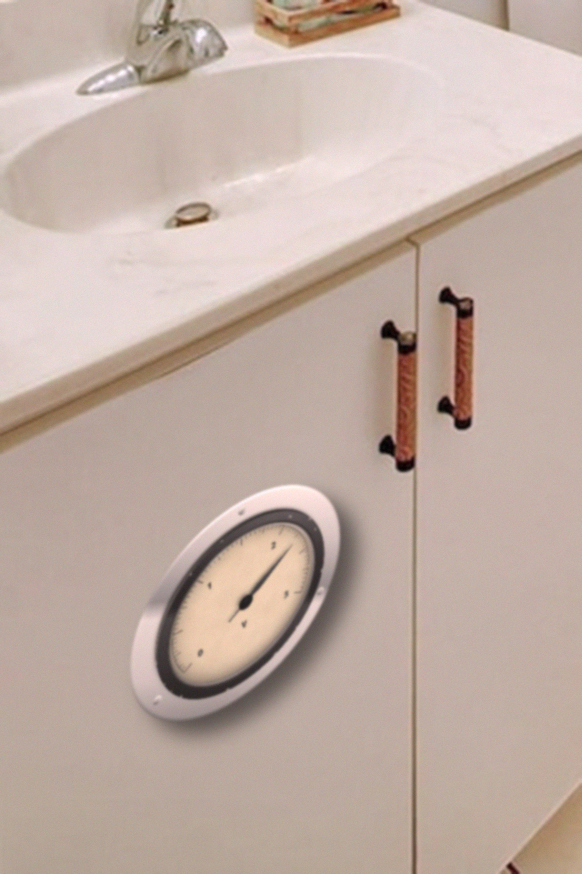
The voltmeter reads 2.25 V
